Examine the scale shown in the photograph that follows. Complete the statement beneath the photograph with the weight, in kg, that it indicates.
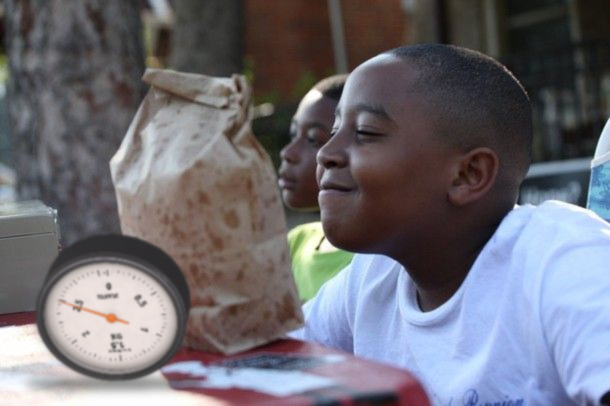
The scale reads 2.5 kg
